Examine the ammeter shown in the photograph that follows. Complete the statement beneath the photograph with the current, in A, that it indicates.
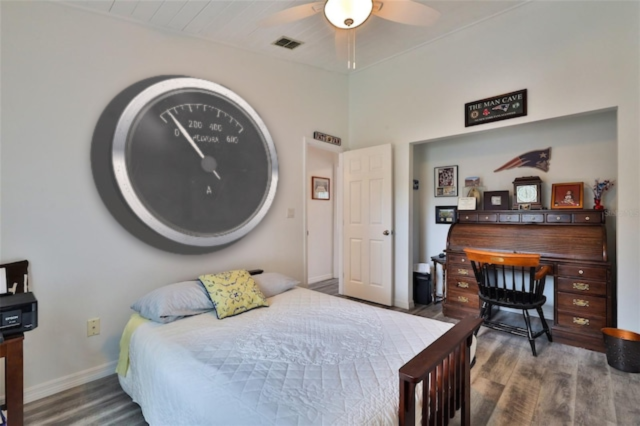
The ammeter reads 50 A
